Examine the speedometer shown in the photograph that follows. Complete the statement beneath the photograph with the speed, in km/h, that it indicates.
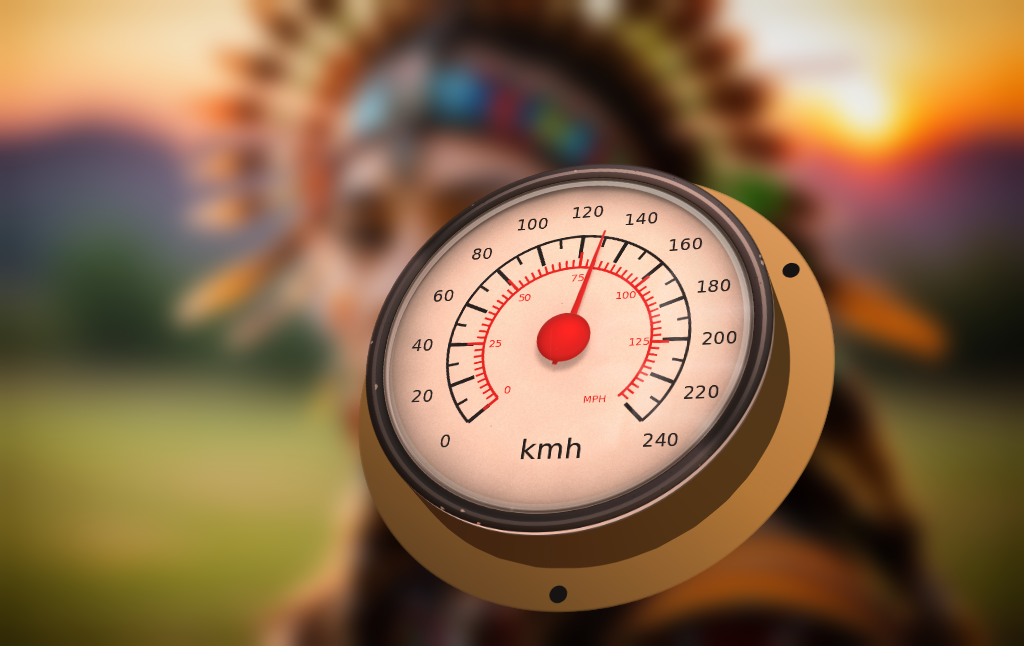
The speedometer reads 130 km/h
